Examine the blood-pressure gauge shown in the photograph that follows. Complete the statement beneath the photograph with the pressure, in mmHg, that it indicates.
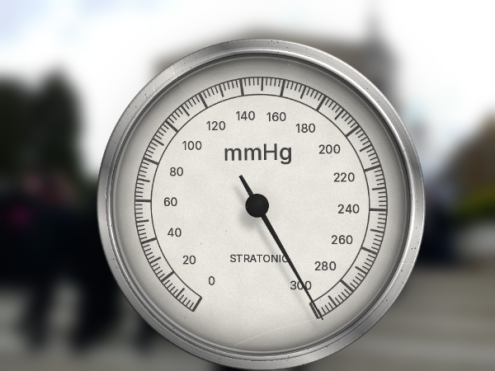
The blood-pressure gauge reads 298 mmHg
